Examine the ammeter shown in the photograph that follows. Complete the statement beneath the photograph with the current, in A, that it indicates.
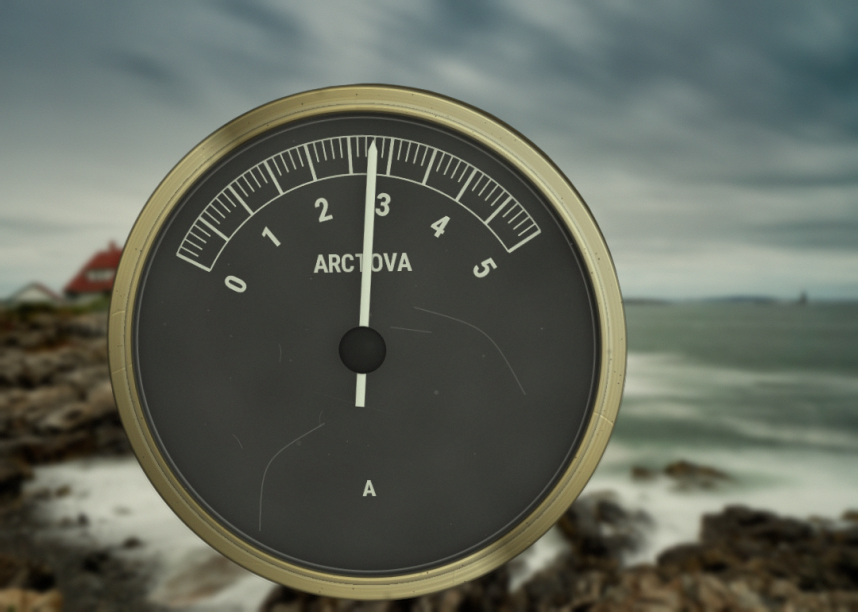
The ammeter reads 2.8 A
